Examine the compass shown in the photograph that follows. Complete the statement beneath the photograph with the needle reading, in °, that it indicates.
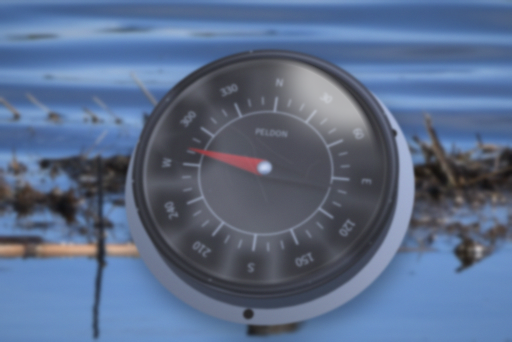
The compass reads 280 °
